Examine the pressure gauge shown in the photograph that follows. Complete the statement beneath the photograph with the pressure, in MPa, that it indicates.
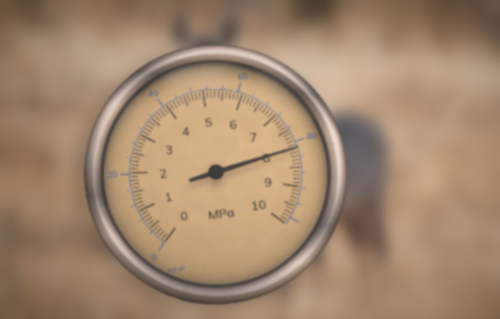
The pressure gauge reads 8 MPa
